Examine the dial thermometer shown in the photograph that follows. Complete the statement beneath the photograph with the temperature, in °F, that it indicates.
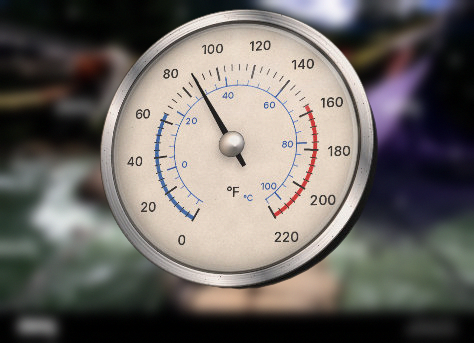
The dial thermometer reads 88 °F
